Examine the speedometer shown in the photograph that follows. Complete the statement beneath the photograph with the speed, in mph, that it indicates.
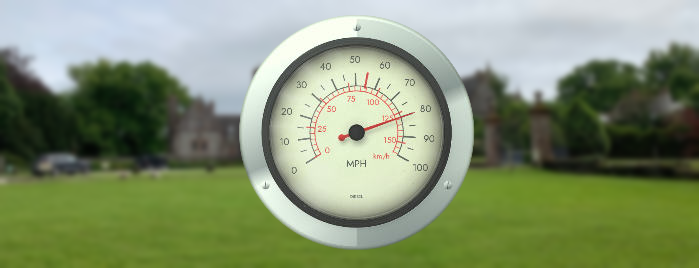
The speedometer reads 80 mph
